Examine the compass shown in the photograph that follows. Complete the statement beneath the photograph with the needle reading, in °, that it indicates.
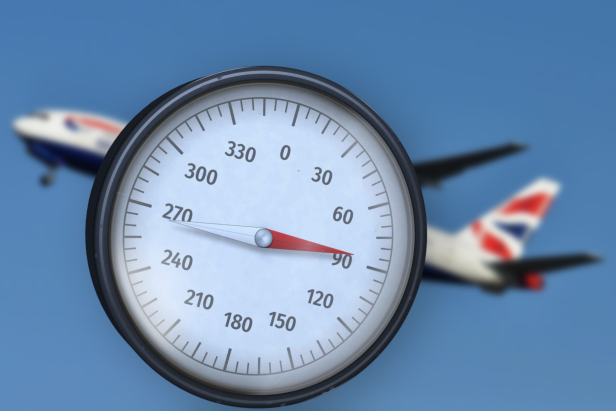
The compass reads 85 °
